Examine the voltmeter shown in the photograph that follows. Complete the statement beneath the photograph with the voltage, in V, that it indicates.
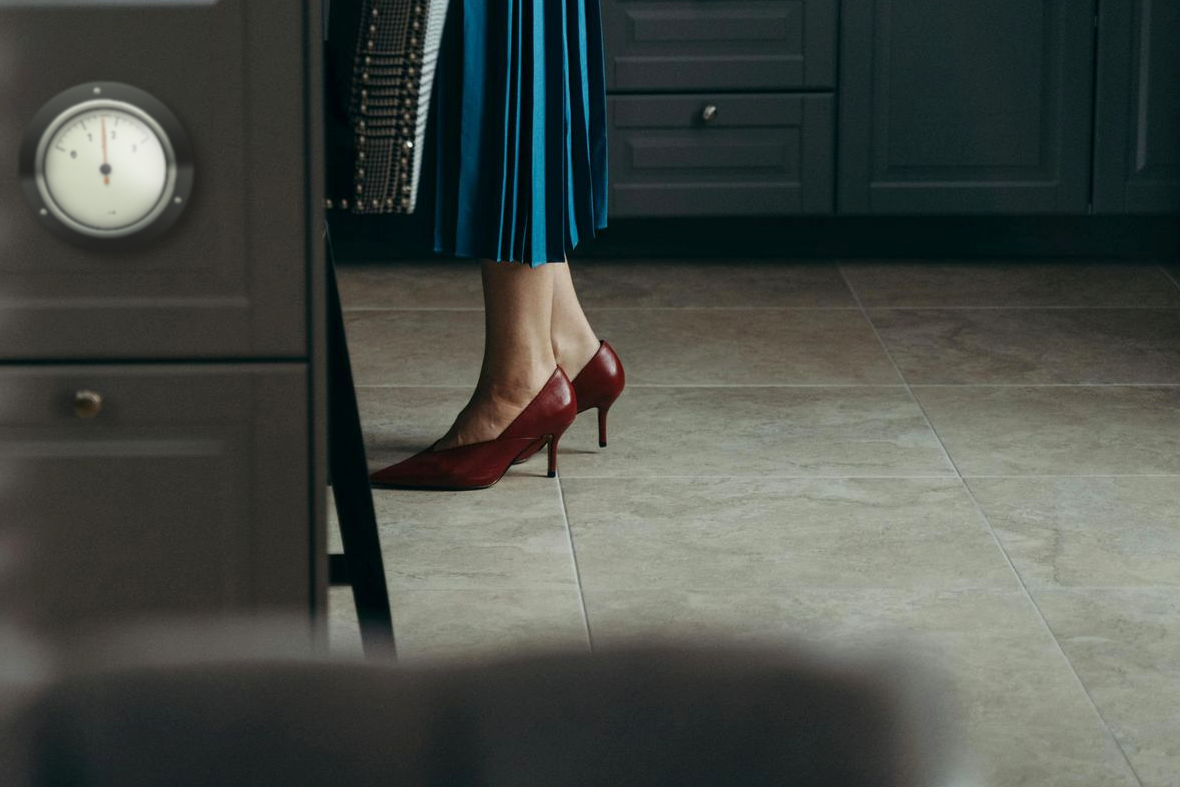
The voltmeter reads 1.6 V
